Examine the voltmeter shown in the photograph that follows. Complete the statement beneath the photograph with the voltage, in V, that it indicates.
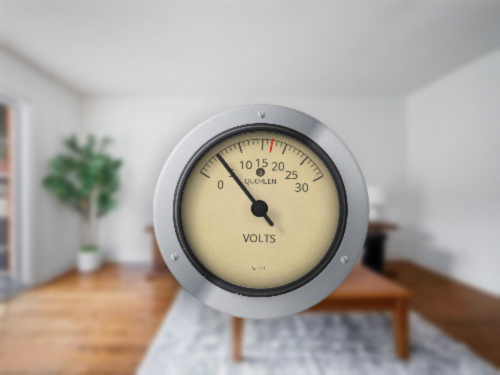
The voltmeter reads 5 V
